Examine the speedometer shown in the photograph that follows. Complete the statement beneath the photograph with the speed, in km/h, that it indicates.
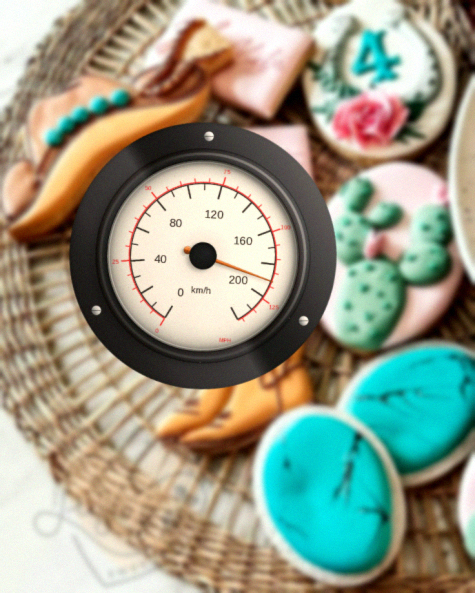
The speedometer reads 190 km/h
